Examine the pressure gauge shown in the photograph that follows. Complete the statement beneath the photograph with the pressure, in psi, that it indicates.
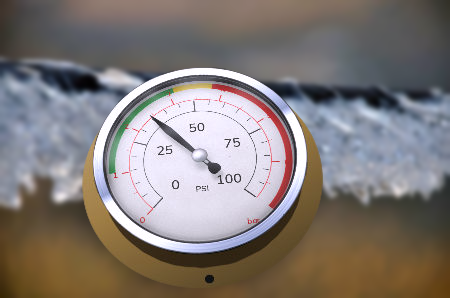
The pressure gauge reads 35 psi
